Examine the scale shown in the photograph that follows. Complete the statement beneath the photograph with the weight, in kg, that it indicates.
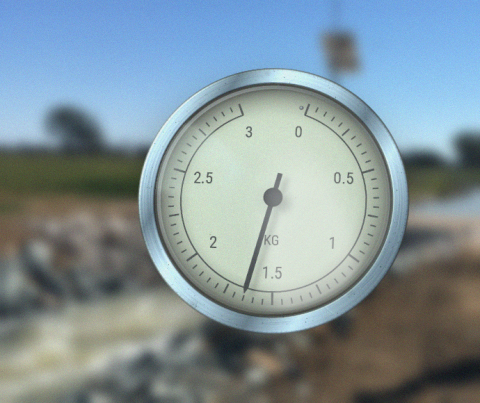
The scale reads 1.65 kg
